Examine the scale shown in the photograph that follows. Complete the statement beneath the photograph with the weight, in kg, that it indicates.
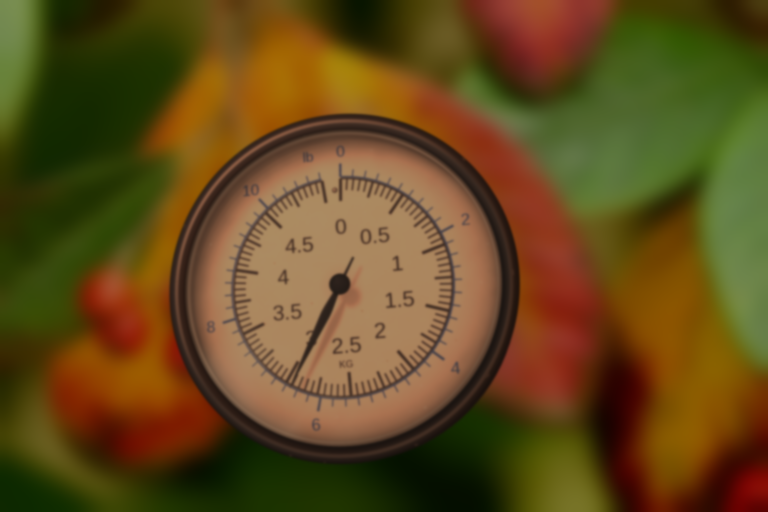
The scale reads 2.95 kg
